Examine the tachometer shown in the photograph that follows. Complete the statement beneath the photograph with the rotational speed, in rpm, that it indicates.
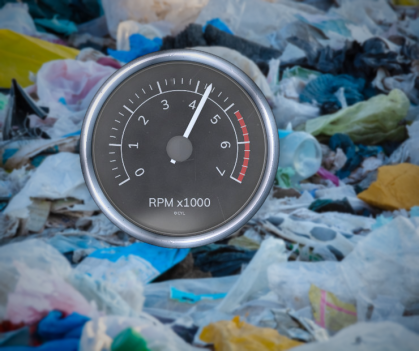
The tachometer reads 4300 rpm
